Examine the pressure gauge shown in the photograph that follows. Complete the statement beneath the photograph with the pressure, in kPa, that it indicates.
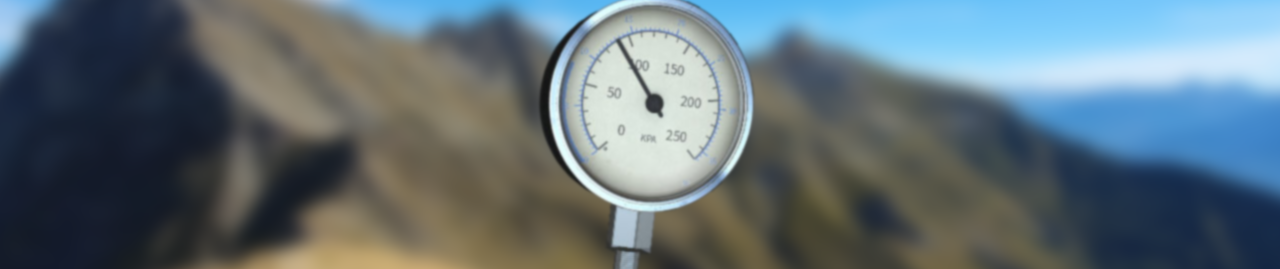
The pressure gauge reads 90 kPa
